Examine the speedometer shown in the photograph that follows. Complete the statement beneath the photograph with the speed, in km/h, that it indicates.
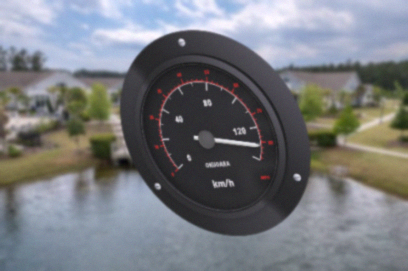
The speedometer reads 130 km/h
